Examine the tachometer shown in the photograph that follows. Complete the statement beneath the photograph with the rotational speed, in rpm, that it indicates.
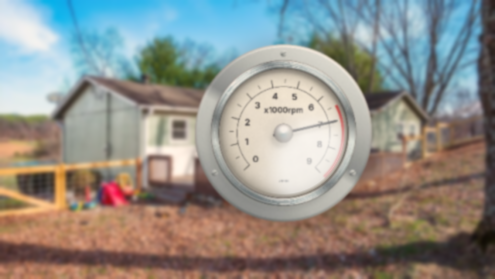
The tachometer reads 7000 rpm
